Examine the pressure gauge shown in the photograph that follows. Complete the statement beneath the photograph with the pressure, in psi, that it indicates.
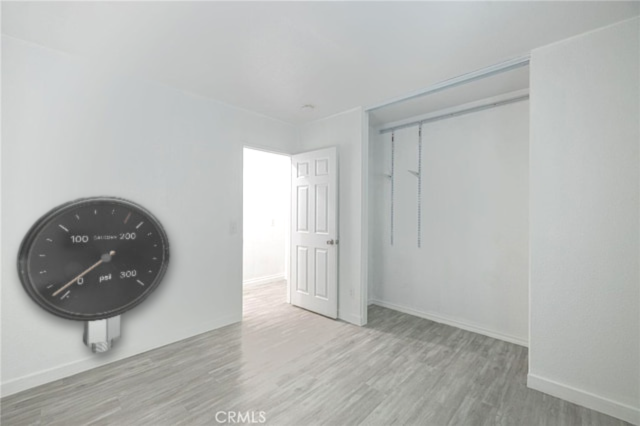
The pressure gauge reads 10 psi
